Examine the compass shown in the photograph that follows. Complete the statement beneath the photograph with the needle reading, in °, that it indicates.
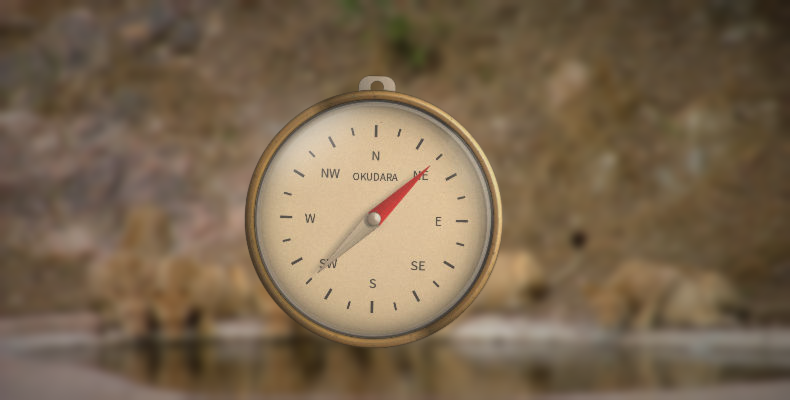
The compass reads 45 °
